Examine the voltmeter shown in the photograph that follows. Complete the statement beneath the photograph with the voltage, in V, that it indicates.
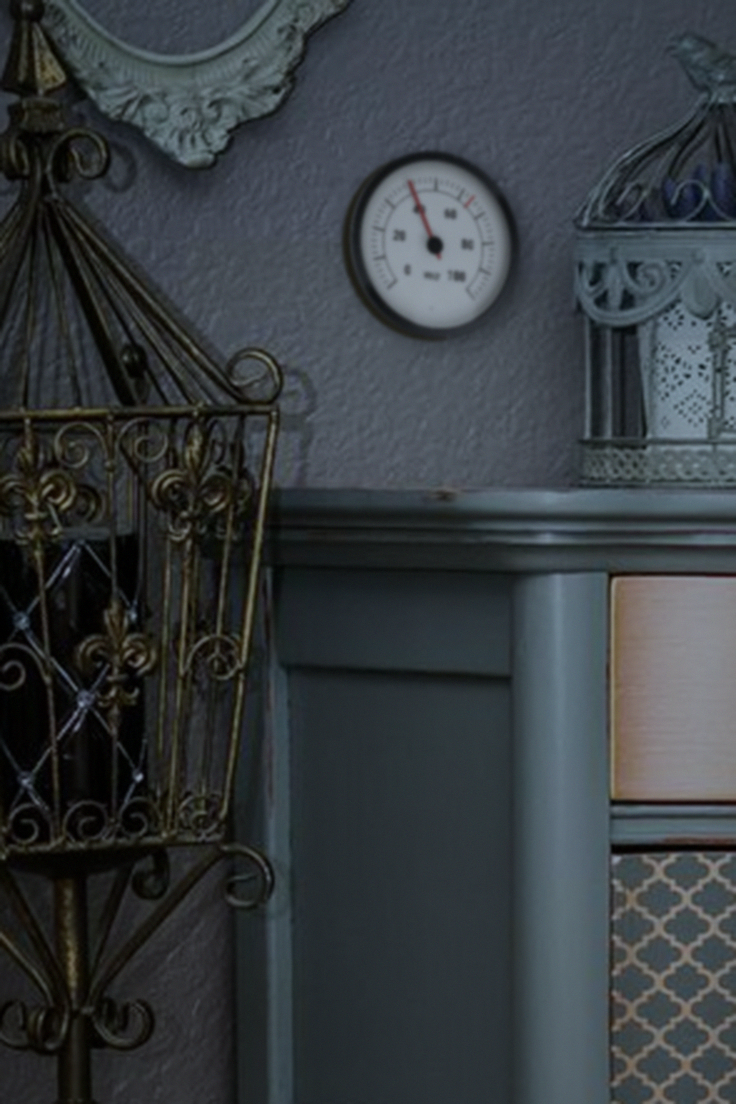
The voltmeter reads 40 V
